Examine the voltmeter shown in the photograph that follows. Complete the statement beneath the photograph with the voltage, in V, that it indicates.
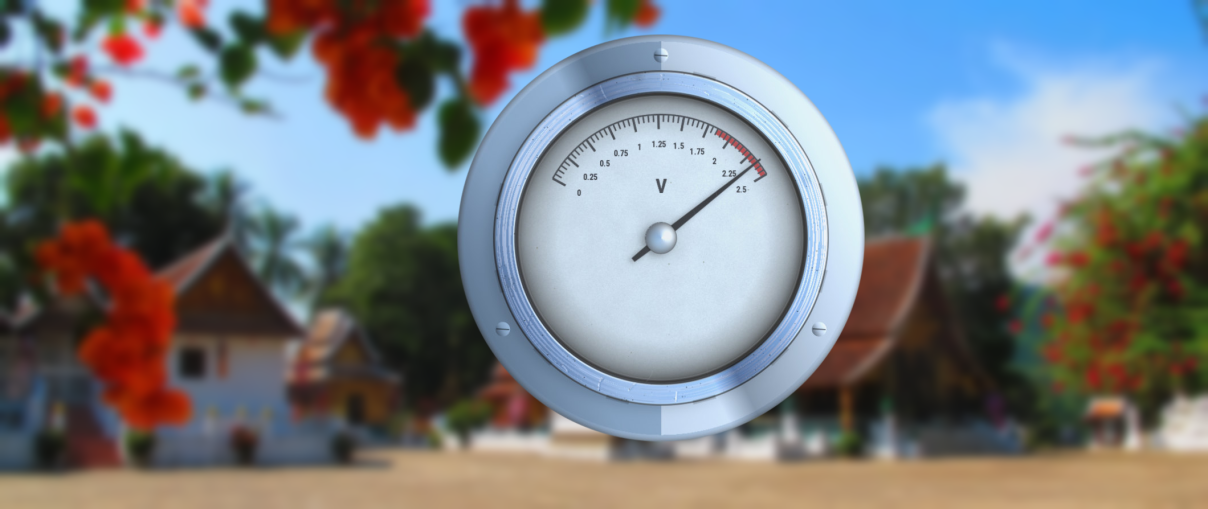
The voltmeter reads 2.35 V
